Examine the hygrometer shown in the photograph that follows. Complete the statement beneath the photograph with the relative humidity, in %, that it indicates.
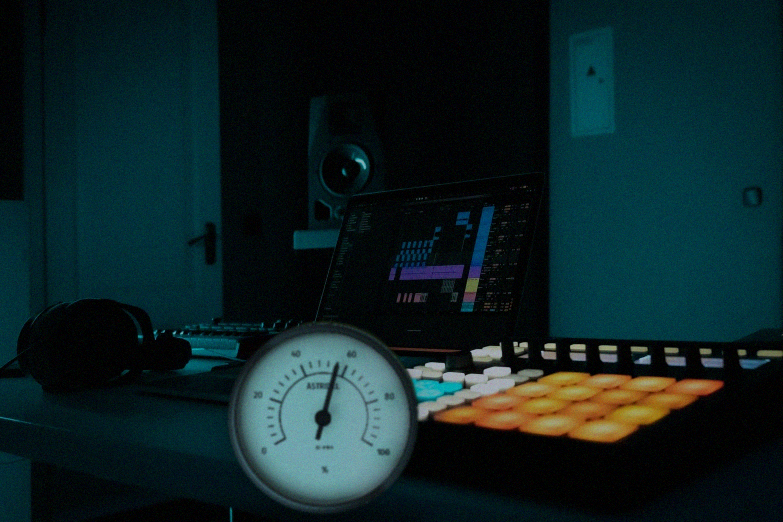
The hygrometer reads 56 %
